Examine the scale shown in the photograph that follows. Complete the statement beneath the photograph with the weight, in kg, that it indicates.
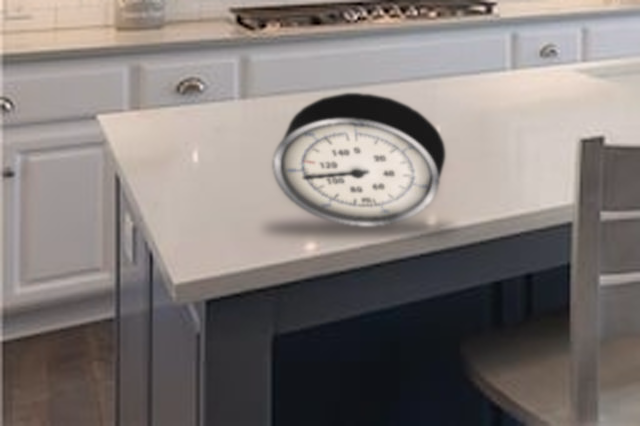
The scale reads 110 kg
